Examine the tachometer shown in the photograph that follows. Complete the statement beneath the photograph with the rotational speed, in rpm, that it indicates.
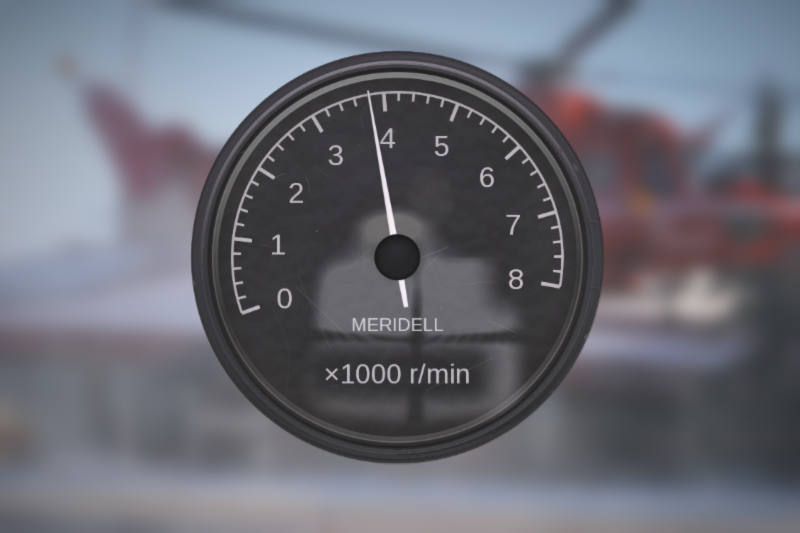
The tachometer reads 3800 rpm
